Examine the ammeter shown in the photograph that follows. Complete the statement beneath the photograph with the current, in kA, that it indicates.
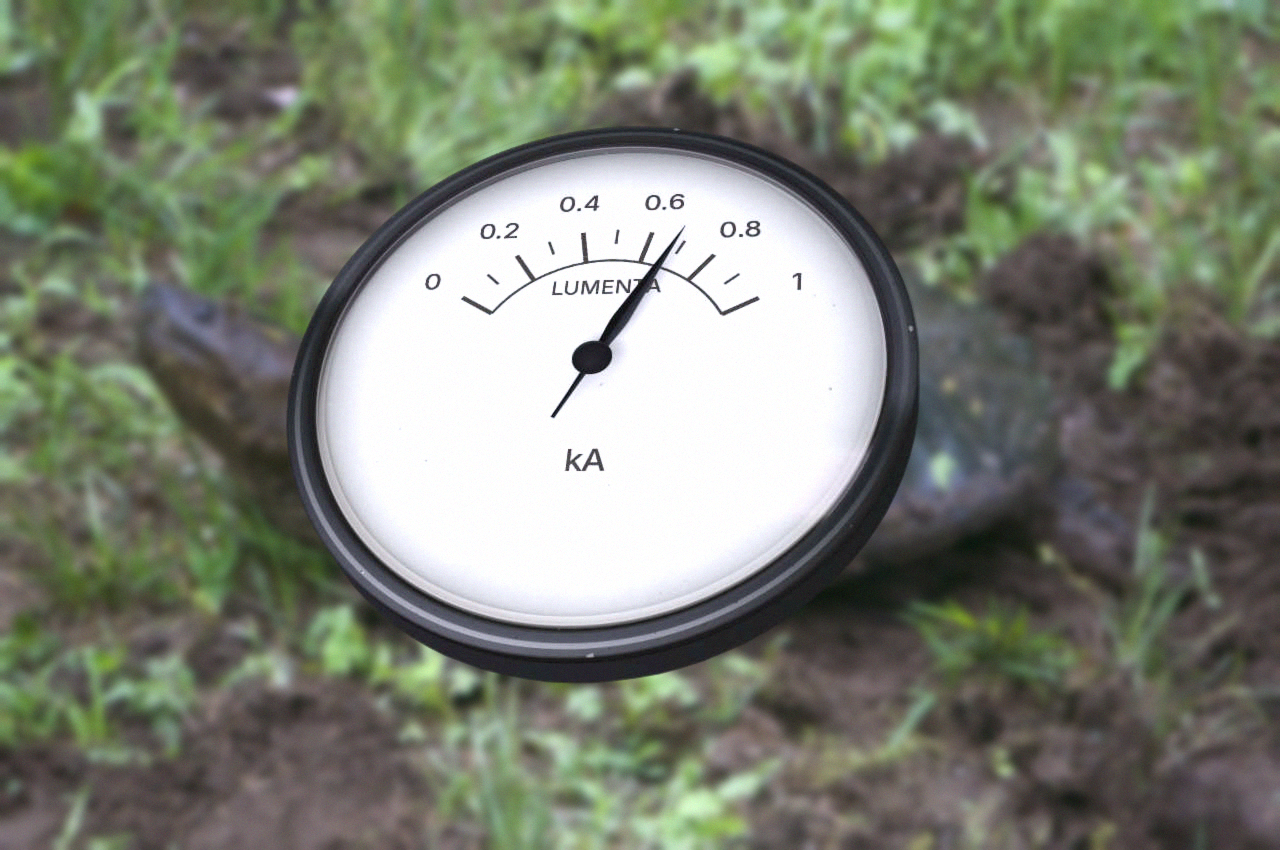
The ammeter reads 0.7 kA
